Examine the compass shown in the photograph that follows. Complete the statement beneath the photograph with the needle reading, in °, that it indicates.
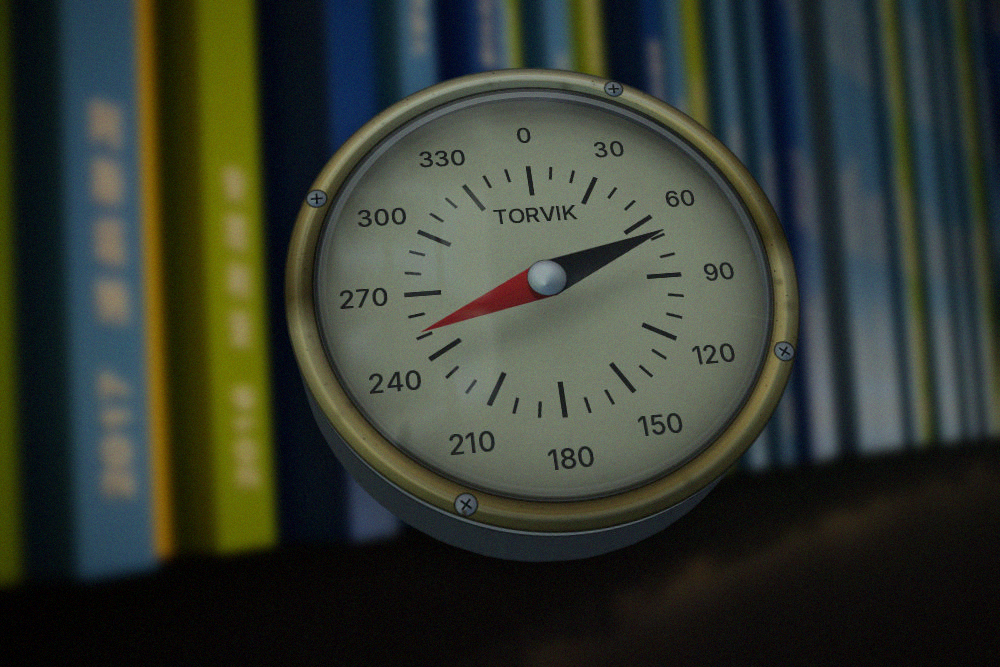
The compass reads 250 °
